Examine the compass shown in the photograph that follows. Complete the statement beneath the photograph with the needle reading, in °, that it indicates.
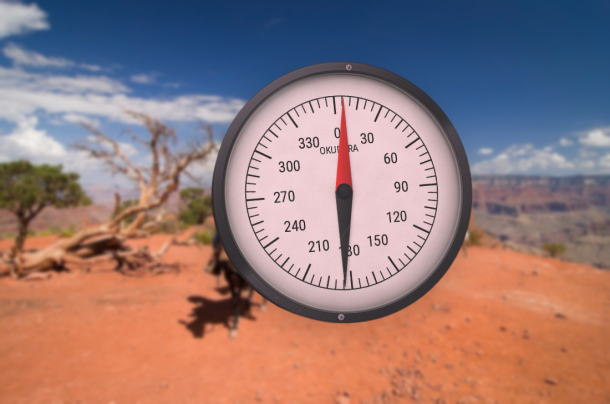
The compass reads 5 °
